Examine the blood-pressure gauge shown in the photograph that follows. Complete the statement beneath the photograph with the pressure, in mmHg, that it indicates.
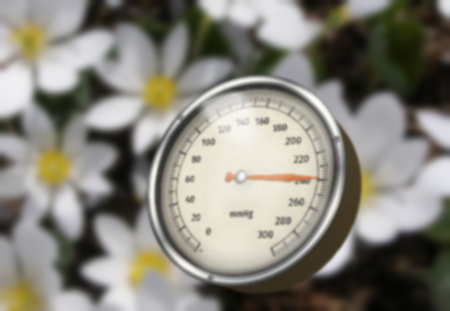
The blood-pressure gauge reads 240 mmHg
